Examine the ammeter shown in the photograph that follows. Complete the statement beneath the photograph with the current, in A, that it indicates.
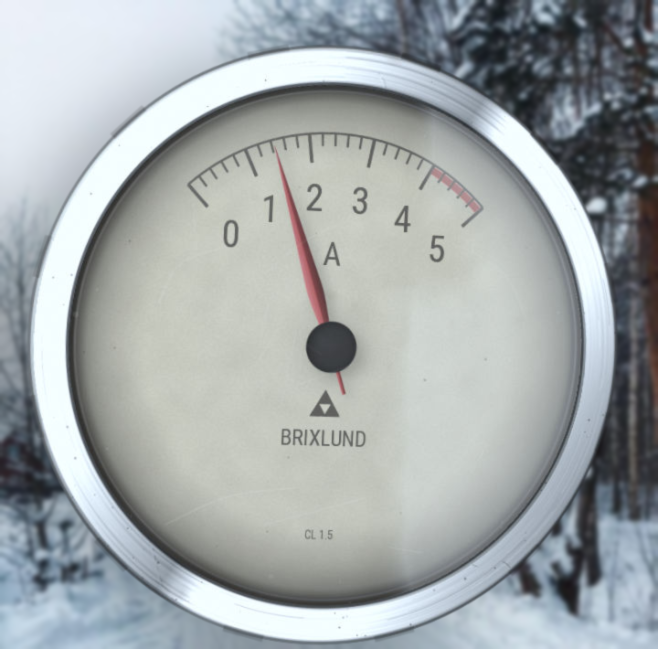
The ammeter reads 1.4 A
